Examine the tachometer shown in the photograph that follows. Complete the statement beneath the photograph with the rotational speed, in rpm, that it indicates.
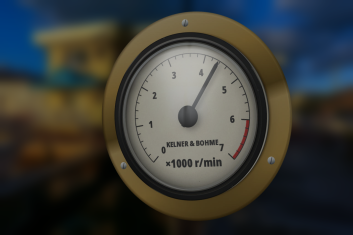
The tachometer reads 4400 rpm
